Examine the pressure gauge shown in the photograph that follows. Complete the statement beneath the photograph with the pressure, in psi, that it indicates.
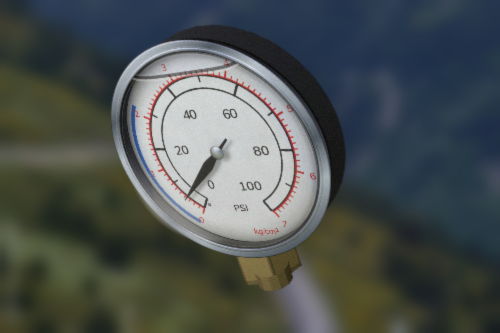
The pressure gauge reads 5 psi
